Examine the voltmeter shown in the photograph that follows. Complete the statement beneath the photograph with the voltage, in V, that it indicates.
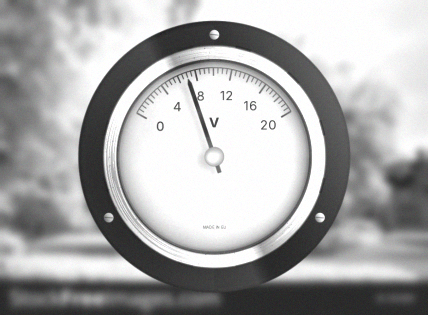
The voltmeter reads 7 V
